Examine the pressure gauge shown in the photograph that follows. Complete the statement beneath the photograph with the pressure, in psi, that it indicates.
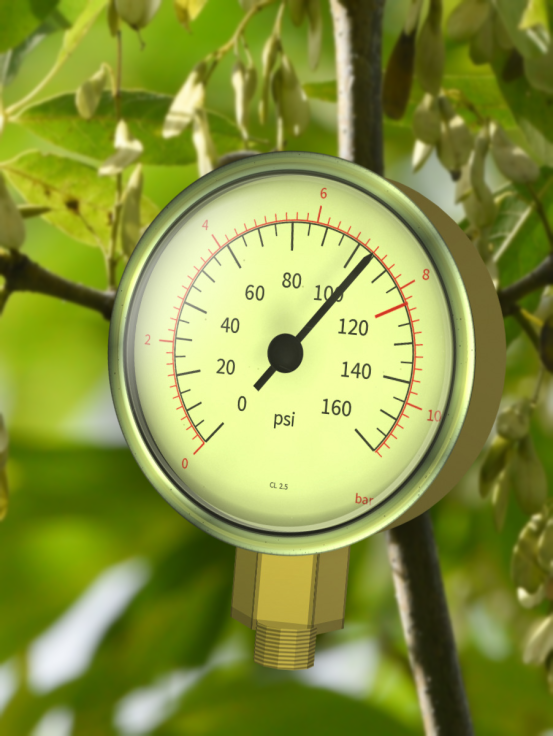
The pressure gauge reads 105 psi
